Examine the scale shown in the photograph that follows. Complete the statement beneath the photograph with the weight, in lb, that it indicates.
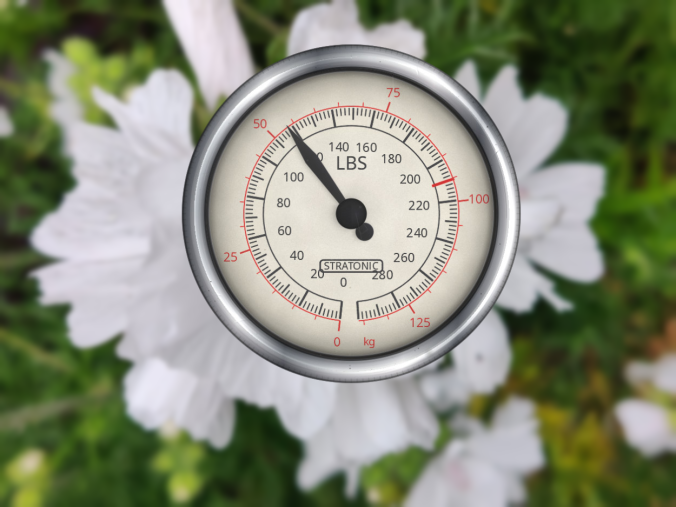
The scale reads 118 lb
